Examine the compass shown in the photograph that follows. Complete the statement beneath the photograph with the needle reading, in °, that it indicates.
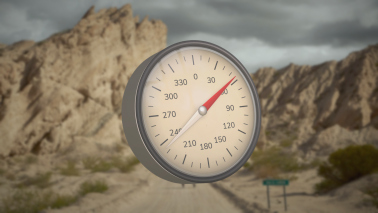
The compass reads 55 °
